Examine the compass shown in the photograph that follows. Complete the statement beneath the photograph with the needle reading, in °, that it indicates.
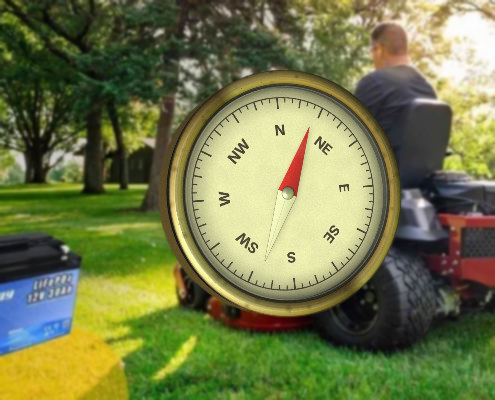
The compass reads 25 °
